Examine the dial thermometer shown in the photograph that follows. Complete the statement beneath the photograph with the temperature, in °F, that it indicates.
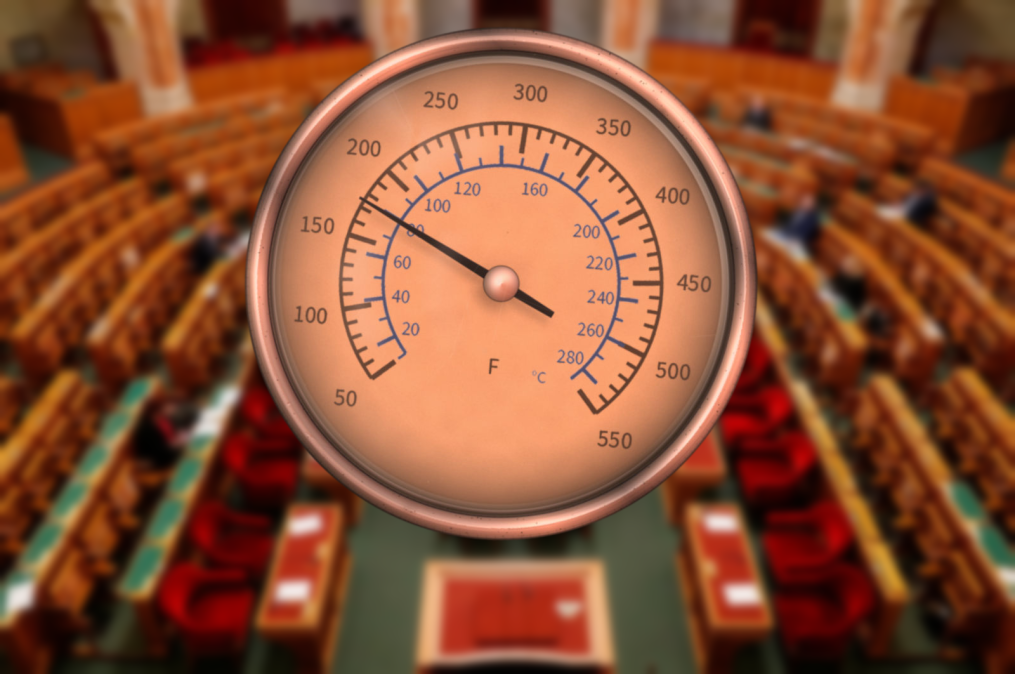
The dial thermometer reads 175 °F
